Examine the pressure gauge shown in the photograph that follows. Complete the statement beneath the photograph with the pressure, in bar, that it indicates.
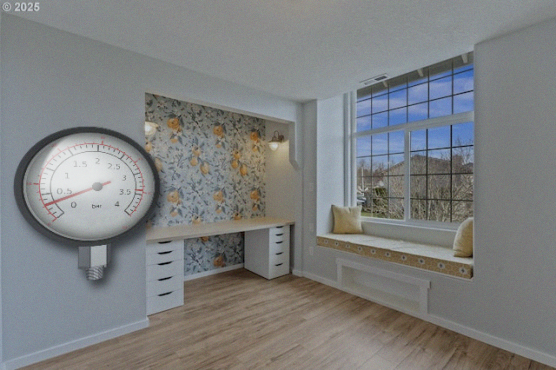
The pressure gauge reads 0.3 bar
